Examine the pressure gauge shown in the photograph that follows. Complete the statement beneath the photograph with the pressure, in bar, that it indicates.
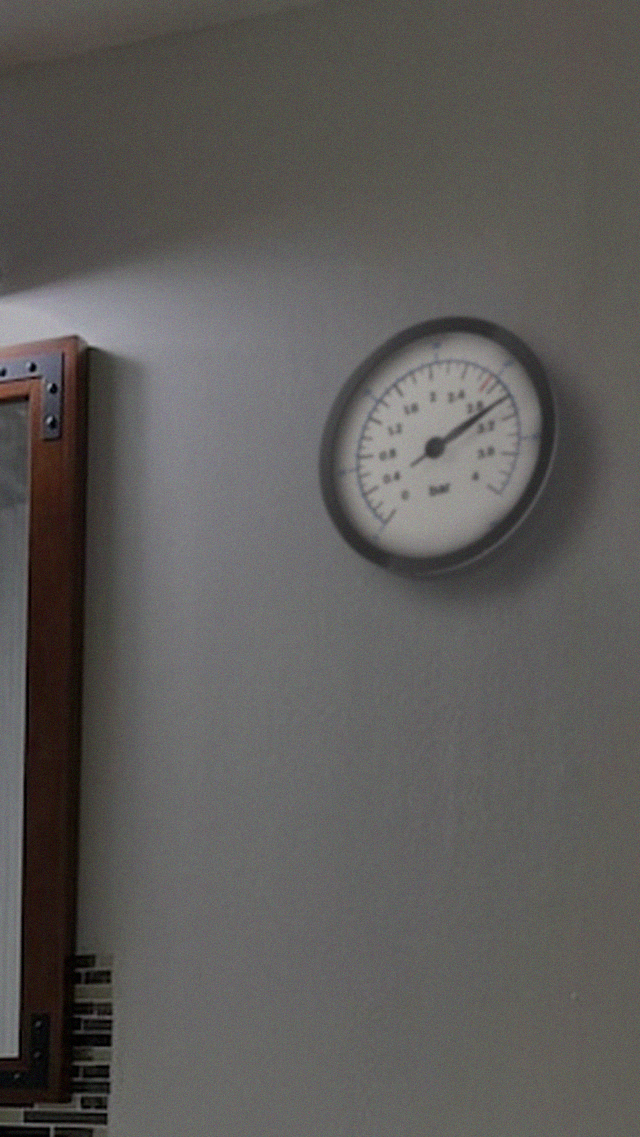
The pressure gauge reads 3 bar
